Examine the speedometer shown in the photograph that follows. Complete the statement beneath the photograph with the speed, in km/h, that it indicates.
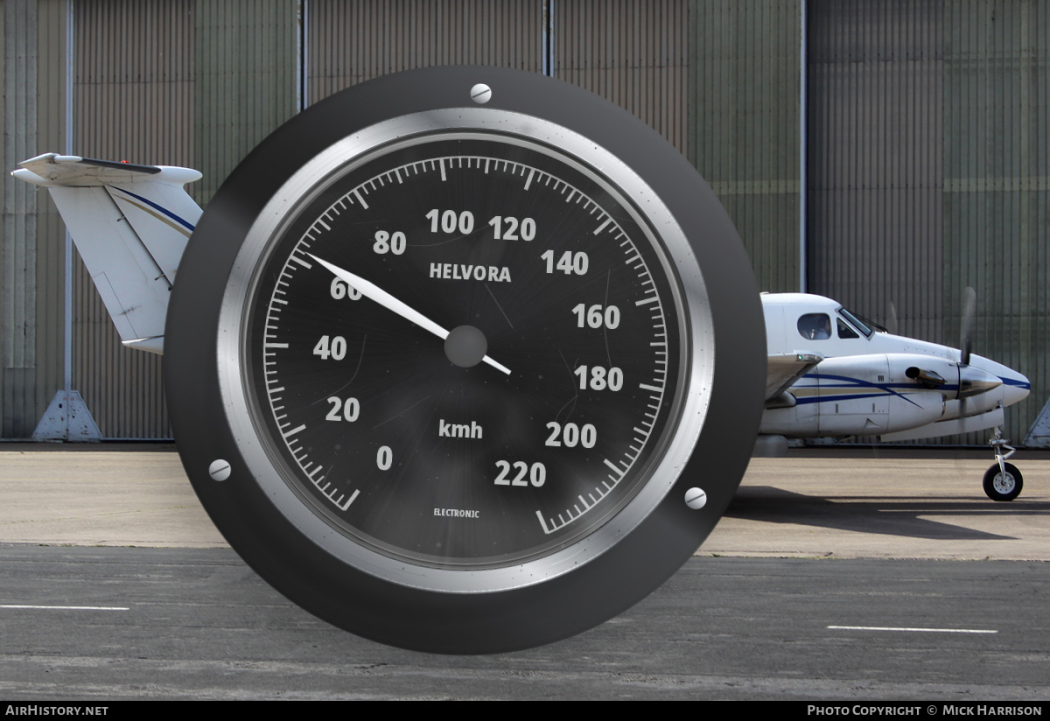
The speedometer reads 62 km/h
